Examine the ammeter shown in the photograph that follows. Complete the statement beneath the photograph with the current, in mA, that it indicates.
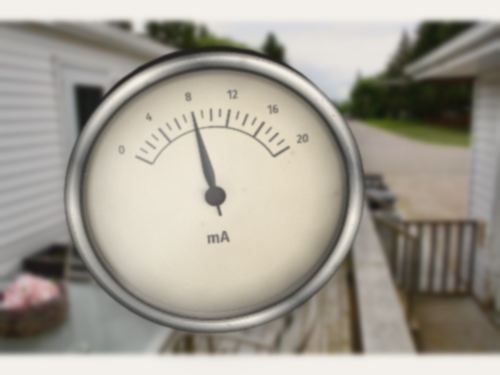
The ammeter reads 8 mA
